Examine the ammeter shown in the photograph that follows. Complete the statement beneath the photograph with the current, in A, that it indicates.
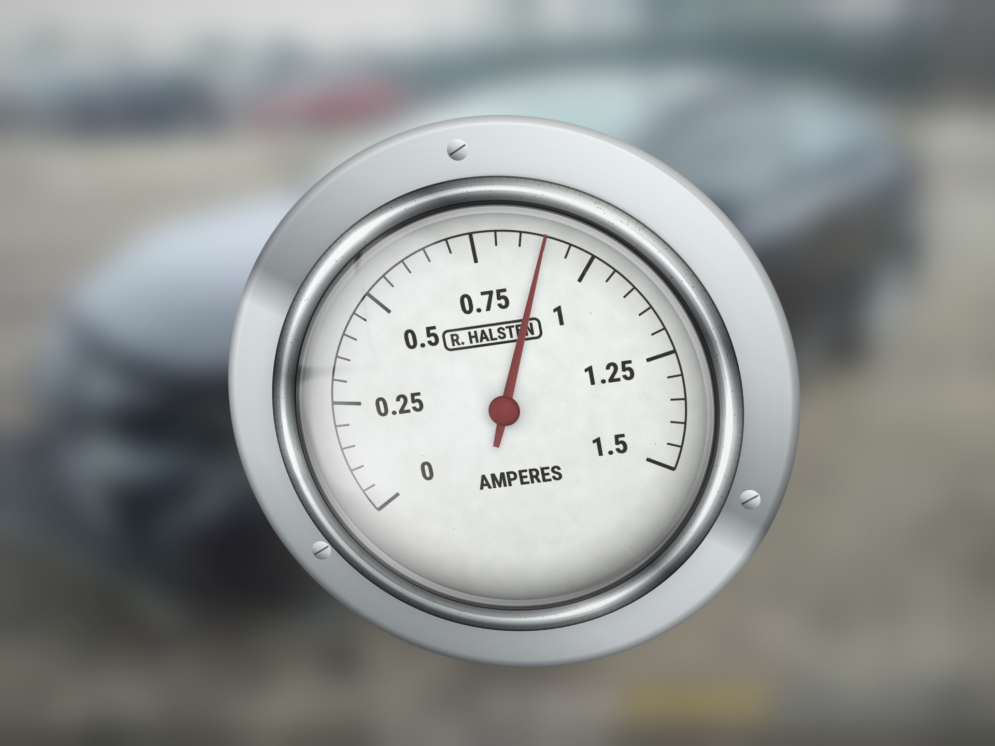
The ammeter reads 0.9 A
